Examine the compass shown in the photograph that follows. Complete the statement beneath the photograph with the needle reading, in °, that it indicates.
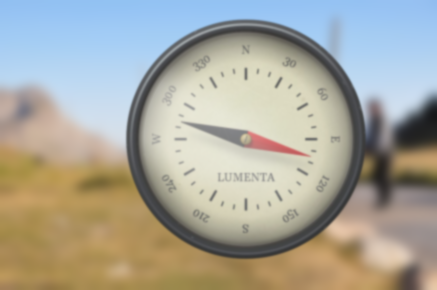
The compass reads 105 °
